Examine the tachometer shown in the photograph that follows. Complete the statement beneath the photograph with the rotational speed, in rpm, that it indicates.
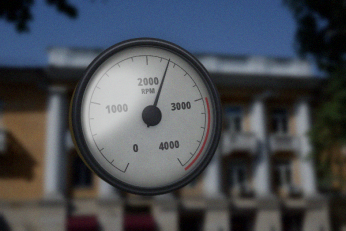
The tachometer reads 2300 rpm
